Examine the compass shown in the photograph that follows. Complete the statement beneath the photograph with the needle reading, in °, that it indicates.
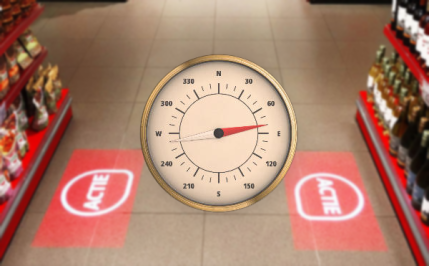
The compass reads 80 °
